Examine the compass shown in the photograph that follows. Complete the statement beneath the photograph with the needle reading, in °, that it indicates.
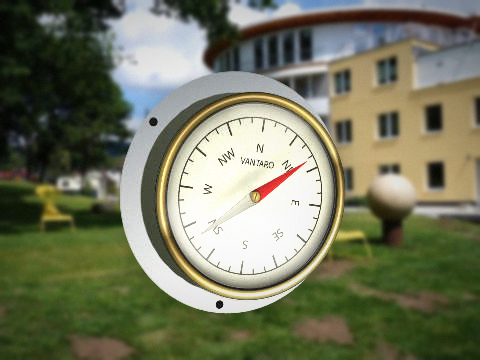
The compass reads 50 °
